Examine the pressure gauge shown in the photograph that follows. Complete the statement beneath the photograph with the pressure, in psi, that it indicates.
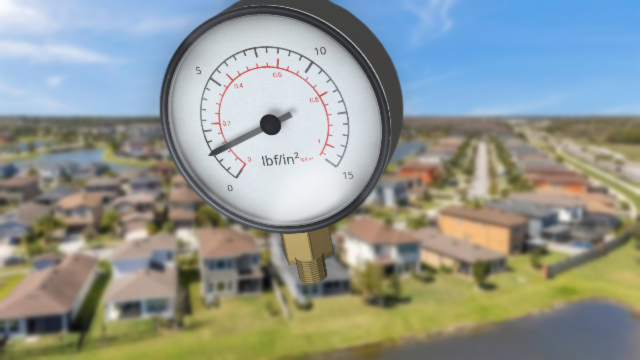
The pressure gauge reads 1.5 psi
